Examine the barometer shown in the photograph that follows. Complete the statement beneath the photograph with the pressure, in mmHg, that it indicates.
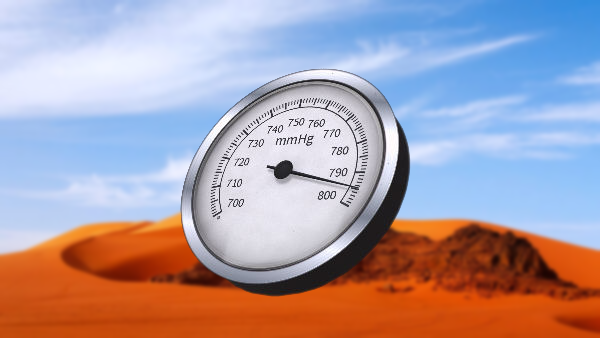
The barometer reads 795 mmHg
